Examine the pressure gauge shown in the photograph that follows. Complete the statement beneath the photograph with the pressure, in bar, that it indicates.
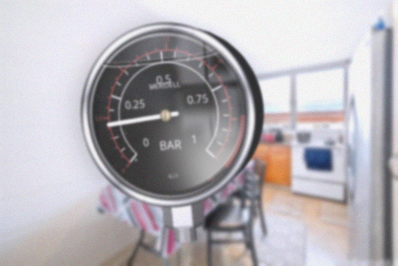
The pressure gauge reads 0.15 bar
